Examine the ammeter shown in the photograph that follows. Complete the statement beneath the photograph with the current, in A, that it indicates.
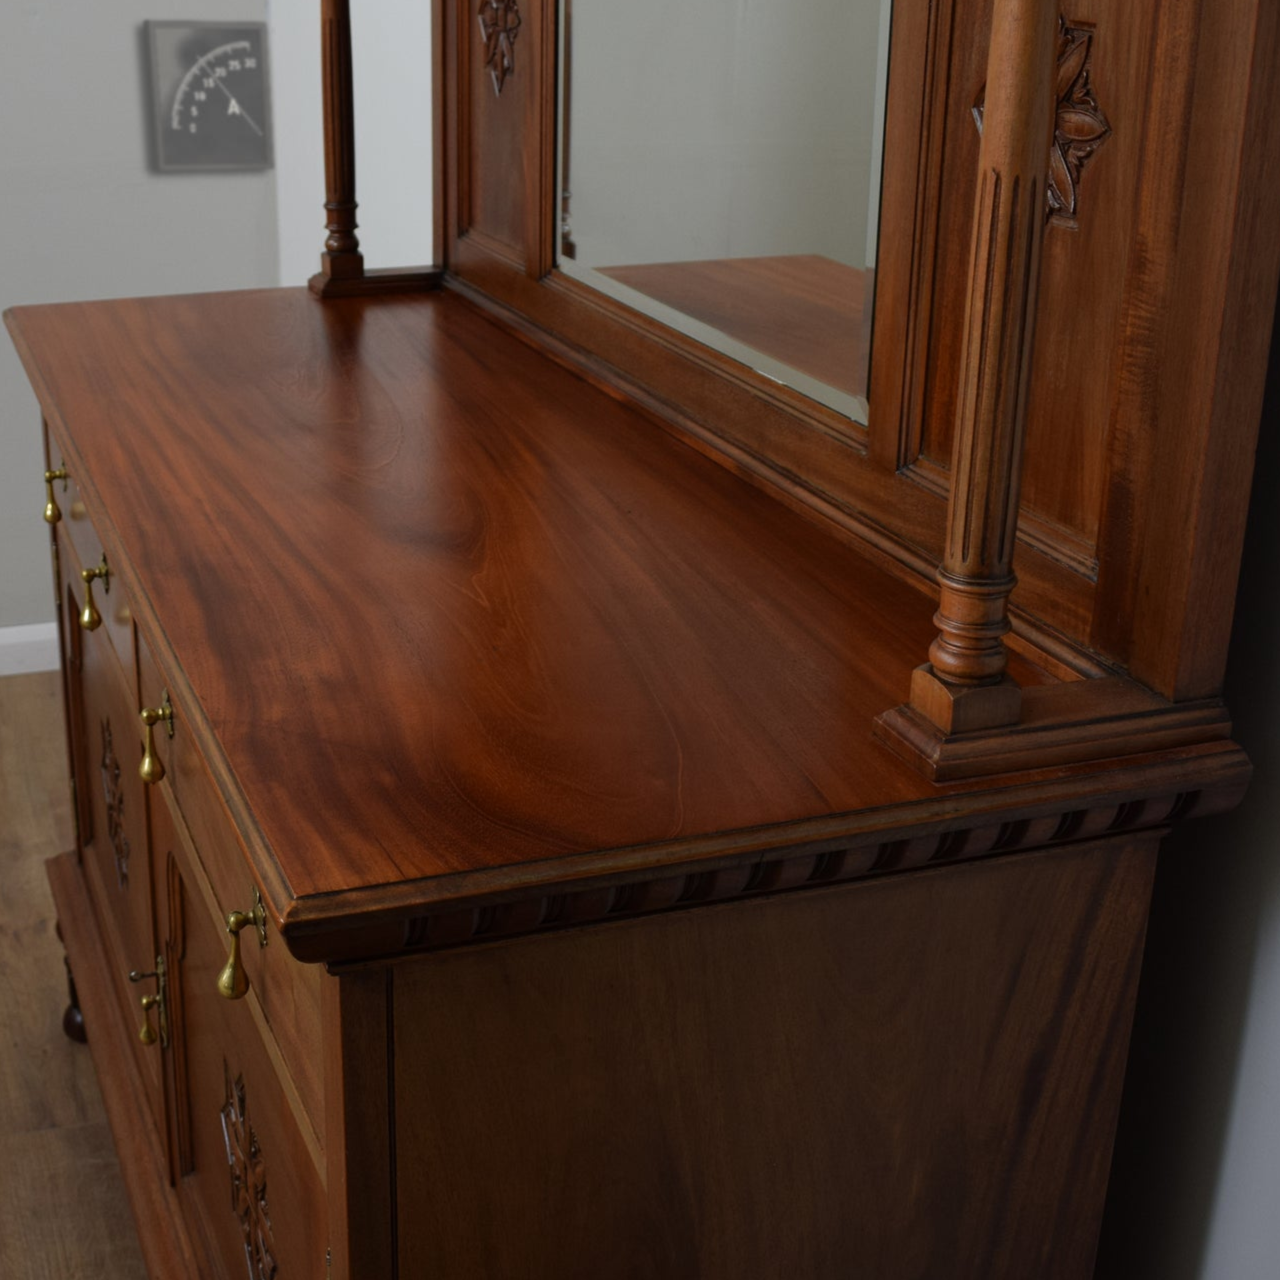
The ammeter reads 17.5 A
